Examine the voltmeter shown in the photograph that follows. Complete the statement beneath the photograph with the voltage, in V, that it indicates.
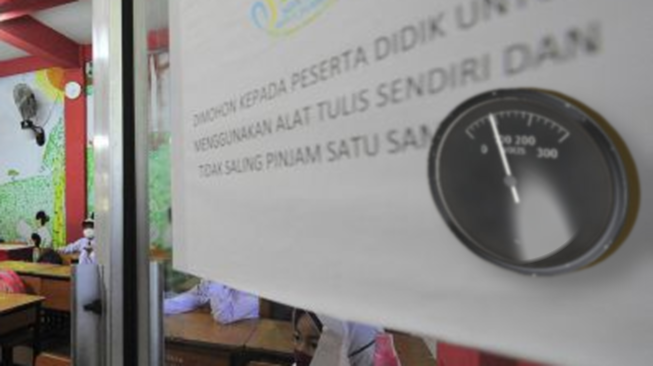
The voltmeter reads 100 V
